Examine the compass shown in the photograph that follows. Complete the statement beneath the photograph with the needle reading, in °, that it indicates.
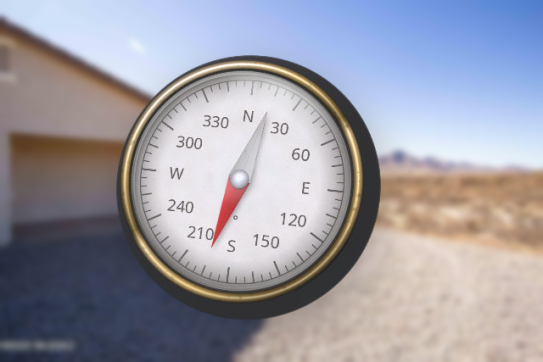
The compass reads 195 °
